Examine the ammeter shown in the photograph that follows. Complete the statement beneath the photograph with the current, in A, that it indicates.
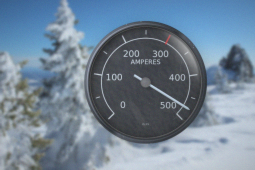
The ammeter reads 475 A
